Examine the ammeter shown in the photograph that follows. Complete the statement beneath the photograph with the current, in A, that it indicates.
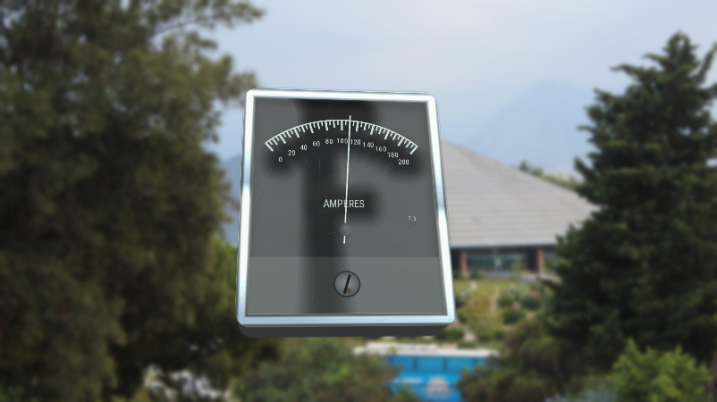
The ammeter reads 110 A
